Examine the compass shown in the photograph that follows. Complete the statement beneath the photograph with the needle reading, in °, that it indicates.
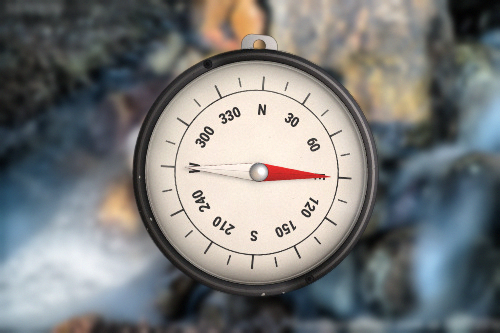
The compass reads 90 °
